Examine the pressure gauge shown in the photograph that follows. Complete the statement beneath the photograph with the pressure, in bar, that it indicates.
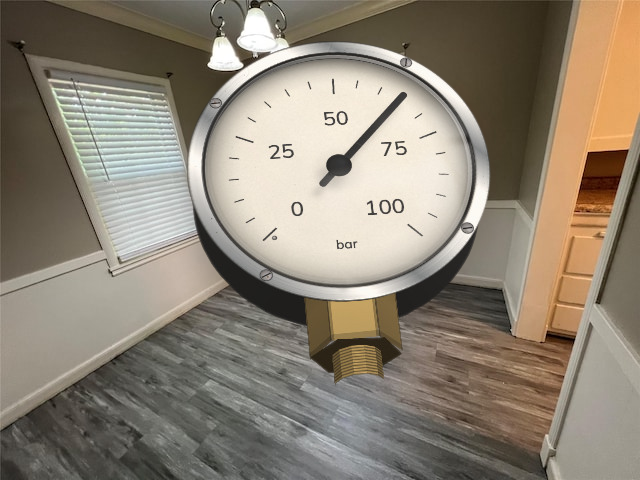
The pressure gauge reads 65 bar
